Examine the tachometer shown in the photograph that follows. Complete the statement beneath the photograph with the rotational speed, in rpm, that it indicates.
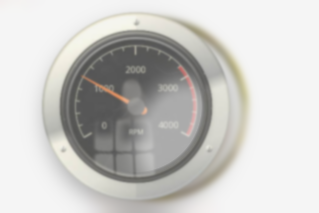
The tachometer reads 1000 rpm
